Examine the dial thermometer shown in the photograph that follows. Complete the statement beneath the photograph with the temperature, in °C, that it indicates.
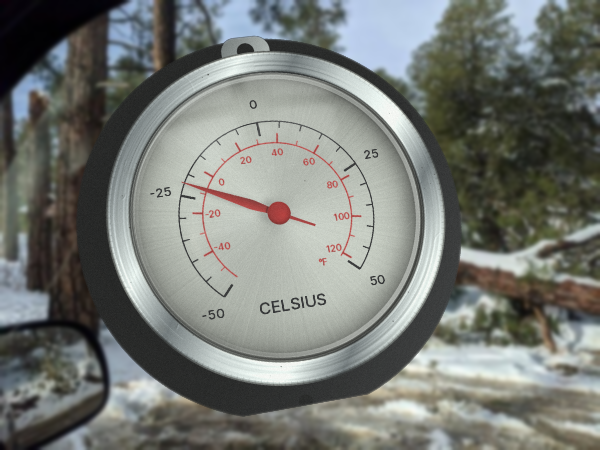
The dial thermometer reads -22.5 °C
